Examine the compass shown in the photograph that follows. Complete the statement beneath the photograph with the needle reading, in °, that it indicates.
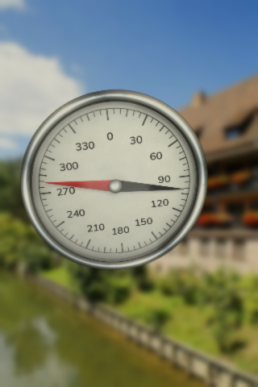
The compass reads 280 °
